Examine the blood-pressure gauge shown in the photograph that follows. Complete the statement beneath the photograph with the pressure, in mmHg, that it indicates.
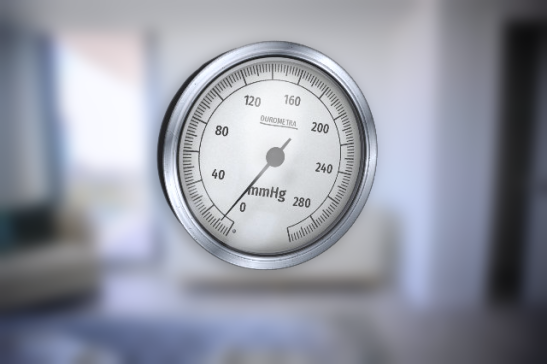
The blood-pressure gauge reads 10 mmHg
